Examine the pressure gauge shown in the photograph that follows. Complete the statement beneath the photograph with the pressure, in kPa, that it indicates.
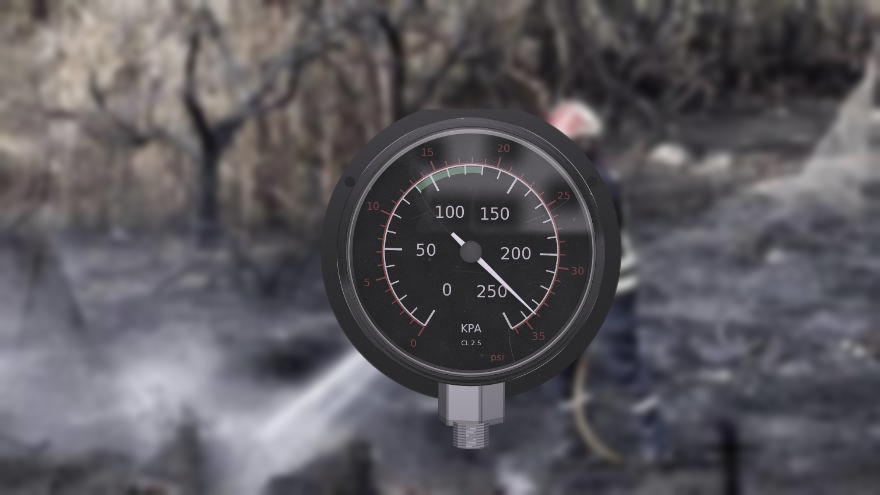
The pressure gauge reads 235 kPa
